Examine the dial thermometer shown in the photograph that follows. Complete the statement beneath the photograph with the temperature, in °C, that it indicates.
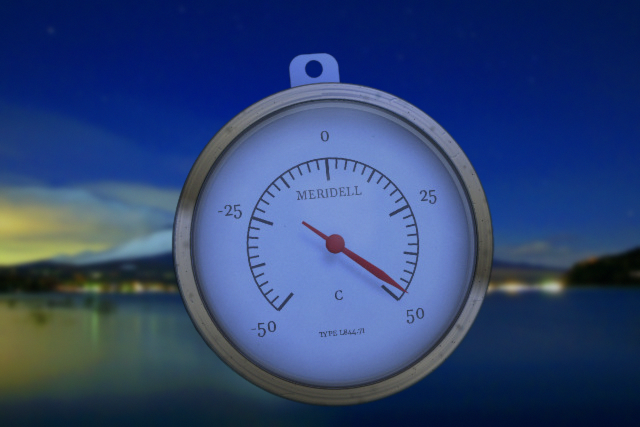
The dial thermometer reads 47.5 °C
